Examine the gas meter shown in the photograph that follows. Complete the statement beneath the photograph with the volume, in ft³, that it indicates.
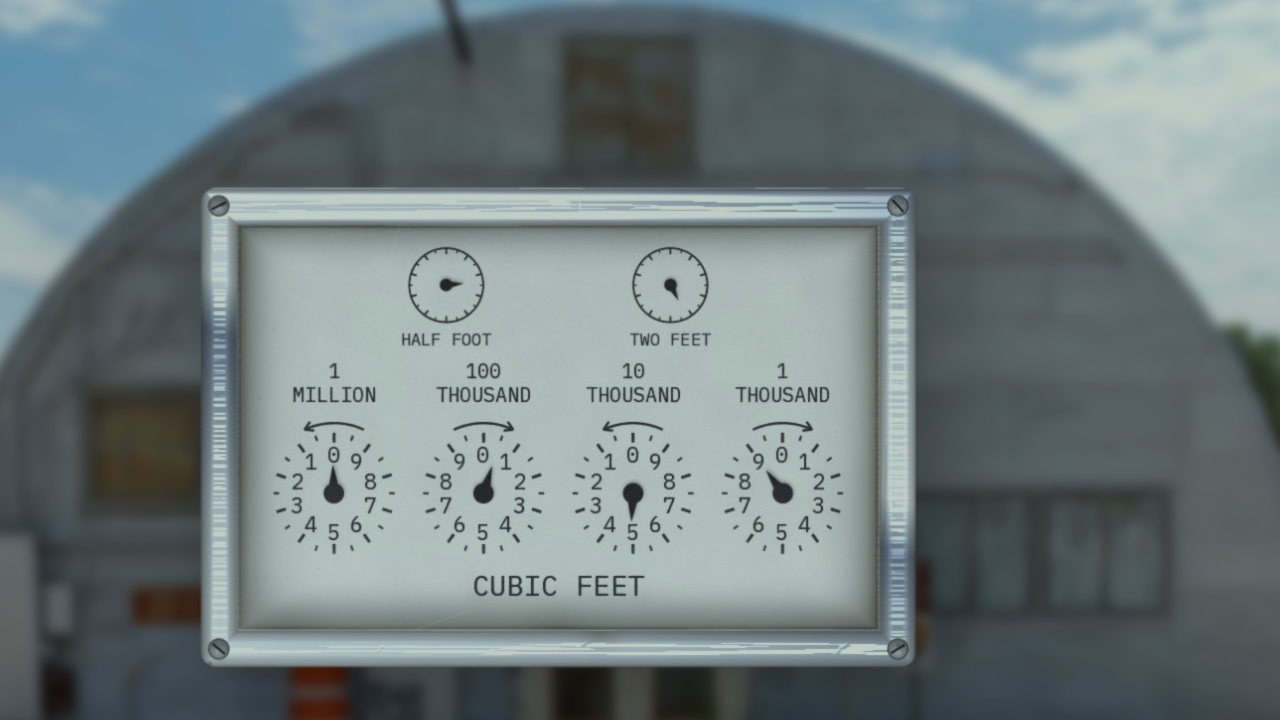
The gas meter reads 4900 ft³
